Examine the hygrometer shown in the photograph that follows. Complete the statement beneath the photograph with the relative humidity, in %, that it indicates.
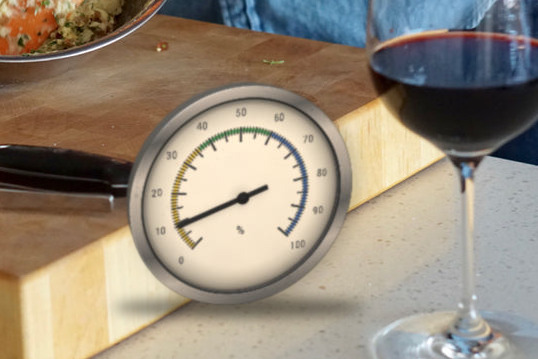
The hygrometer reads 10 %
